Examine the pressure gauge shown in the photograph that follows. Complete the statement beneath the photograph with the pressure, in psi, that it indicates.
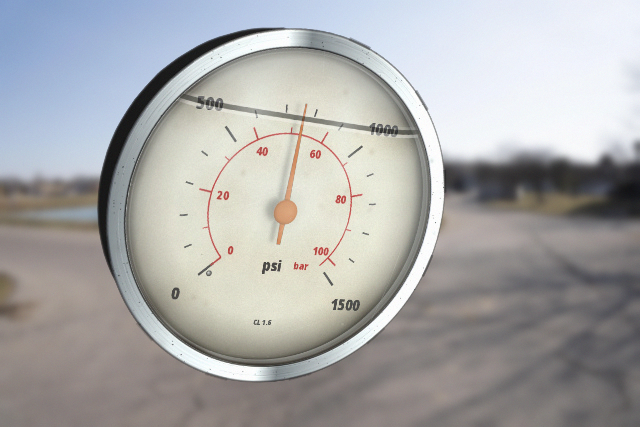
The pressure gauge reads 750 psi
